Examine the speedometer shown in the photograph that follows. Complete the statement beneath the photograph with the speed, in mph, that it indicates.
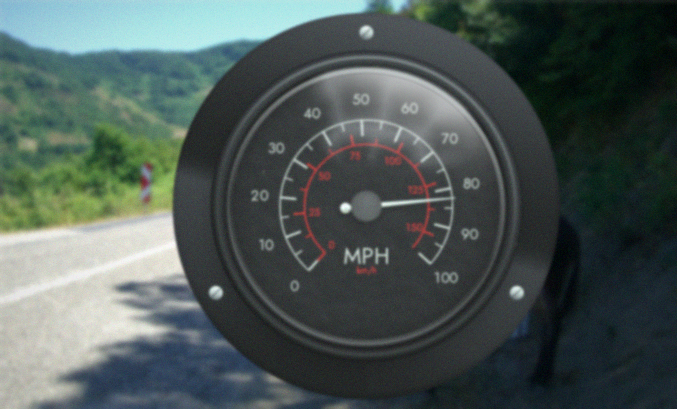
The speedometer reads 82.5 mph
